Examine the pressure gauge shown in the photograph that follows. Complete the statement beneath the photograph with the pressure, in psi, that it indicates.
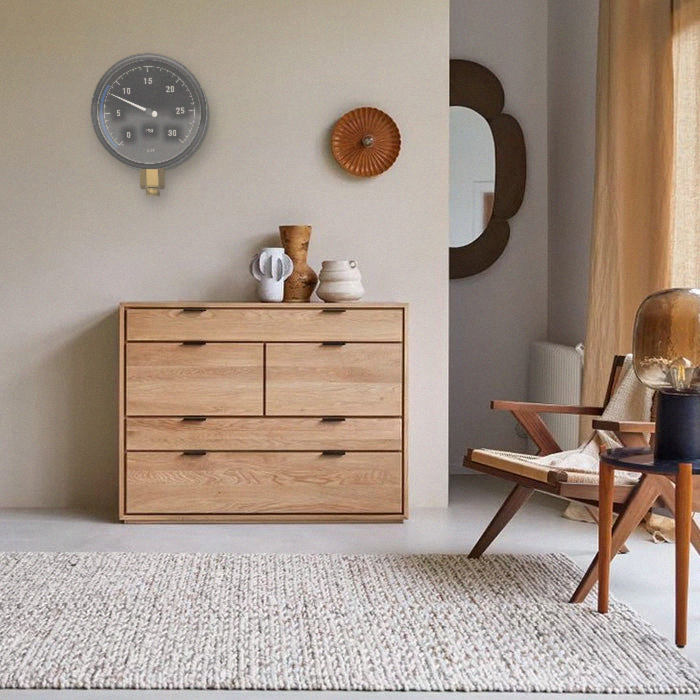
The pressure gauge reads 8 psi
